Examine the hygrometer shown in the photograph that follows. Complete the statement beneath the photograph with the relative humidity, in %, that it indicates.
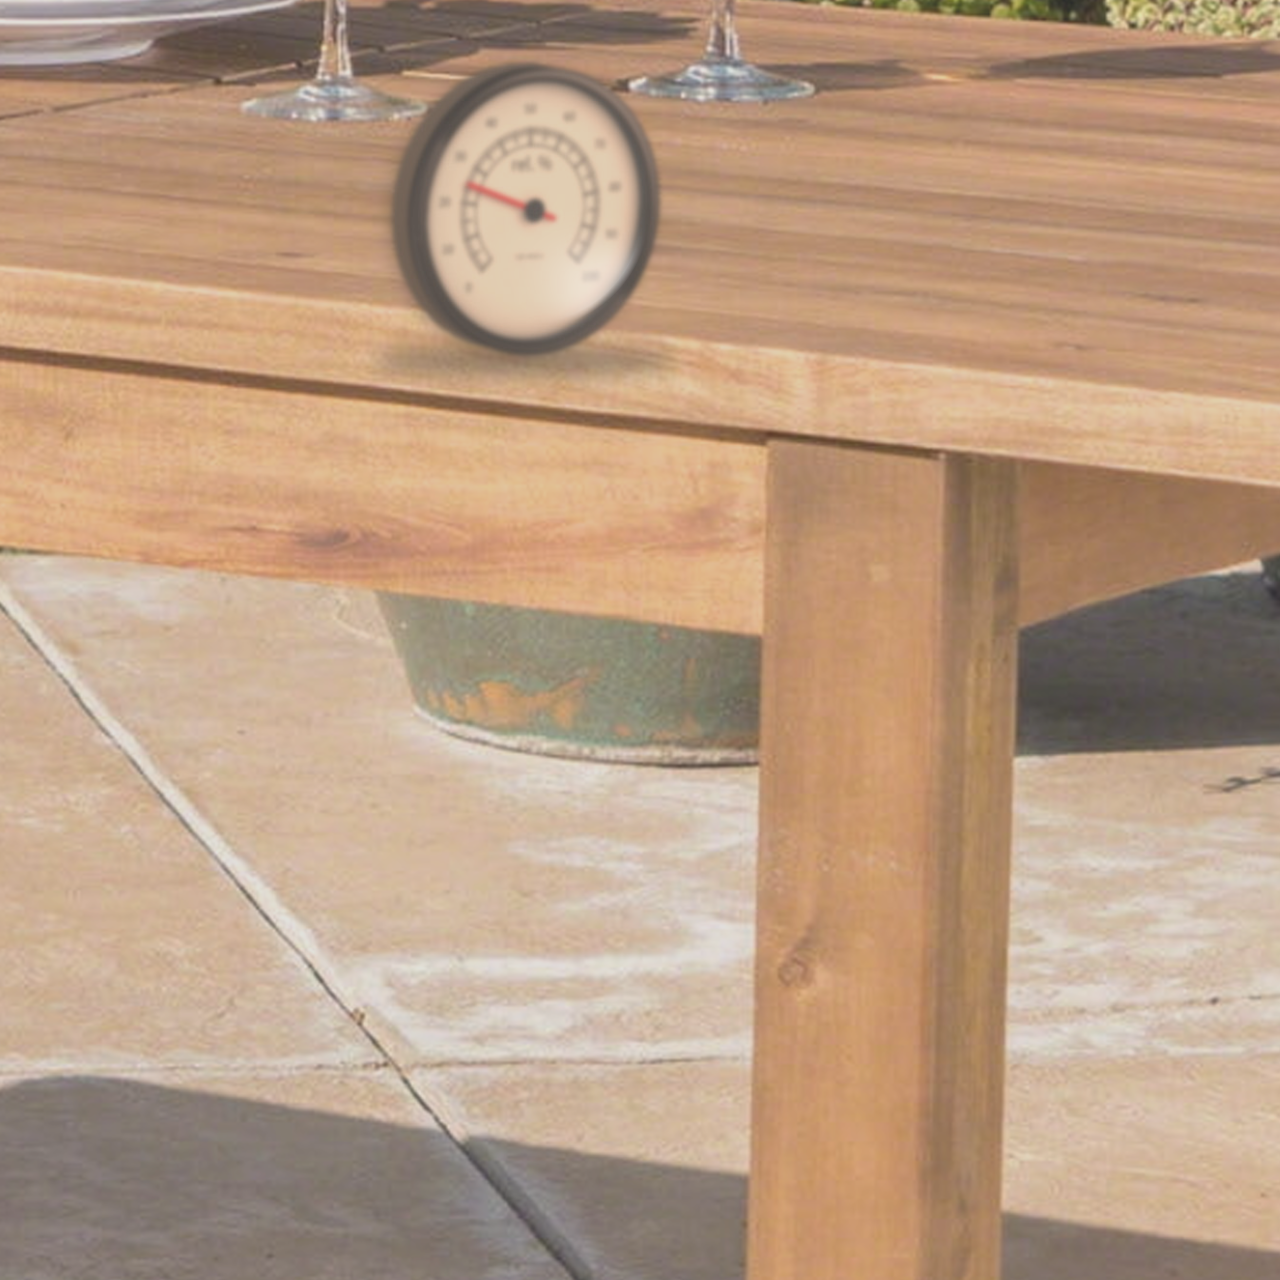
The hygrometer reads 25 %
